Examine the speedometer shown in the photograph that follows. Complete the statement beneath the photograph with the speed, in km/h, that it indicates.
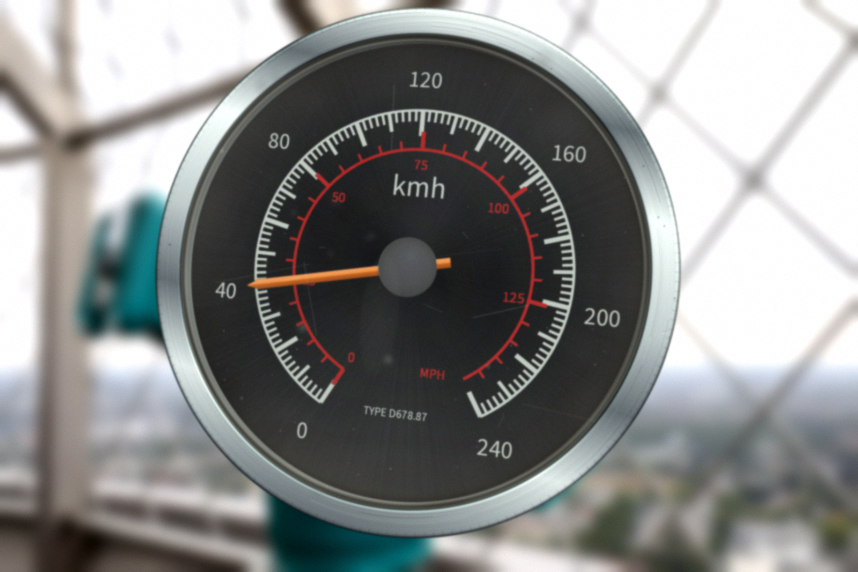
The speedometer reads 40 km/h
